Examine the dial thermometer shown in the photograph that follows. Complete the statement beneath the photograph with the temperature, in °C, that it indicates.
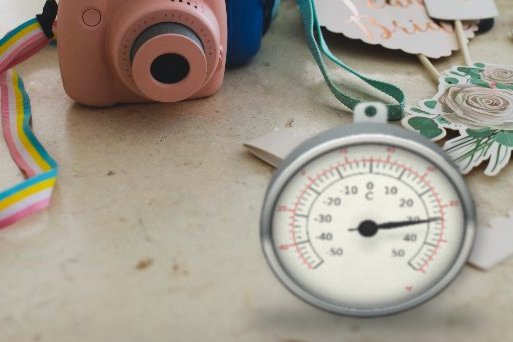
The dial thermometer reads 30 °C
